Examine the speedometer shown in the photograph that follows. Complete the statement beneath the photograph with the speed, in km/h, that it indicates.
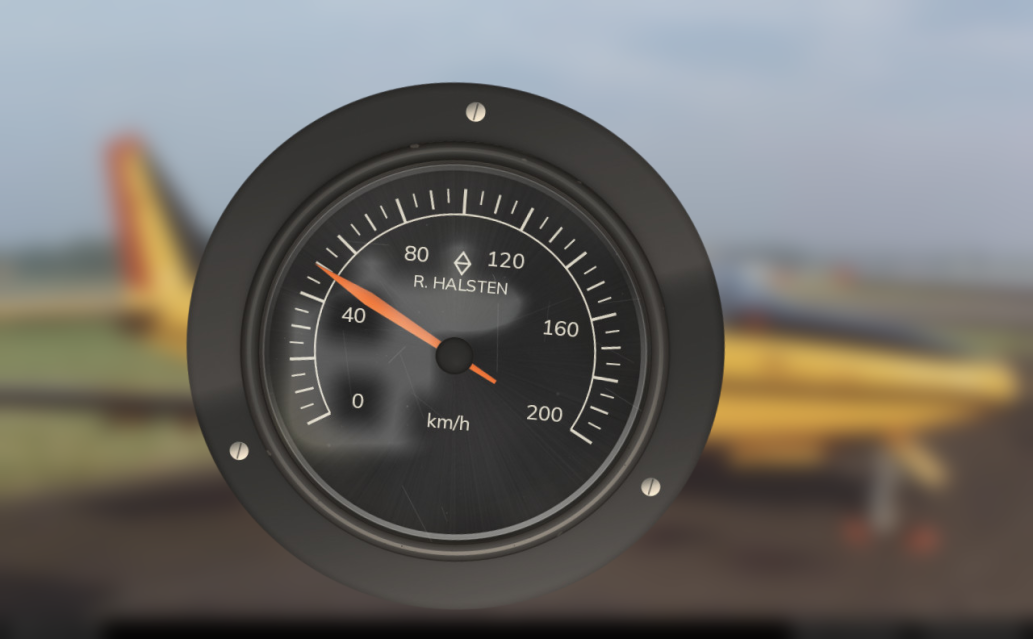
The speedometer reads 50 km/h
